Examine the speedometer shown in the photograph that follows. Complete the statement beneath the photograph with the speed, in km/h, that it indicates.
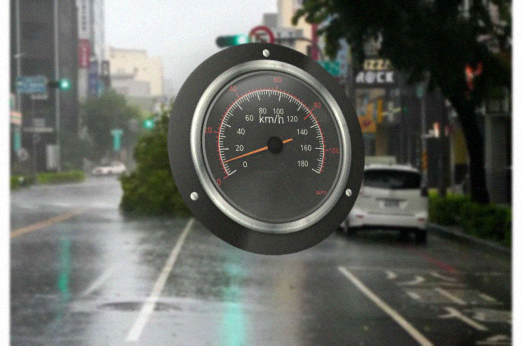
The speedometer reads 10 km/h
